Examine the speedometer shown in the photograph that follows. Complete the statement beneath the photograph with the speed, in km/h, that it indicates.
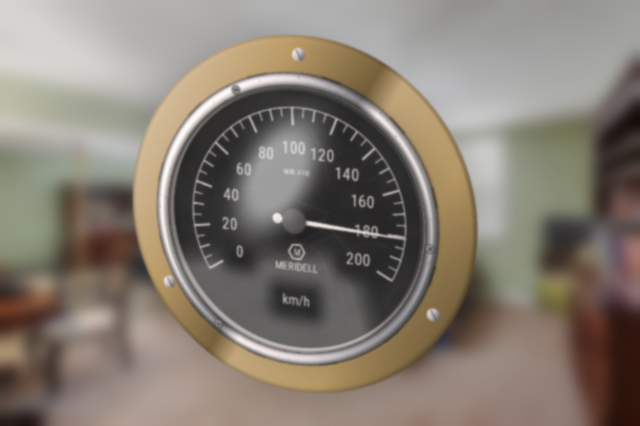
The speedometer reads 180 km/h
